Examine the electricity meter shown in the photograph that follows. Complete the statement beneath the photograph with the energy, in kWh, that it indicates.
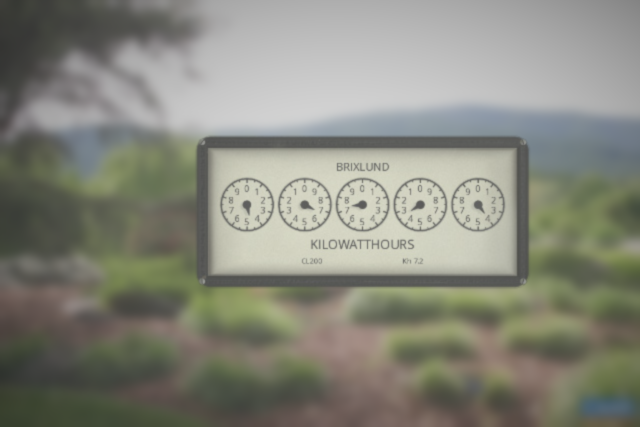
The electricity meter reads 46734 kWh
